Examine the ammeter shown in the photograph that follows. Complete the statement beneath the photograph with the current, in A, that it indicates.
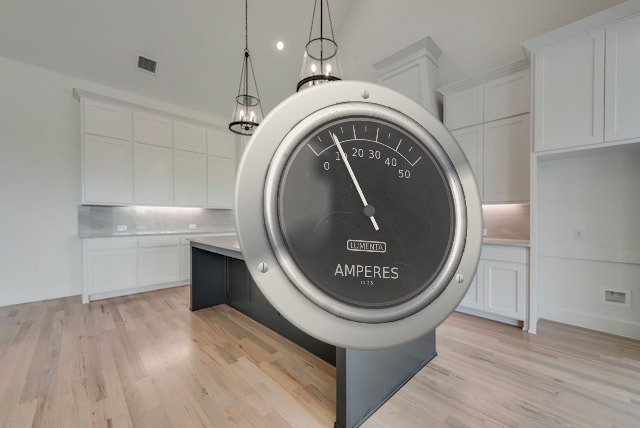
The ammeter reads 10 A
